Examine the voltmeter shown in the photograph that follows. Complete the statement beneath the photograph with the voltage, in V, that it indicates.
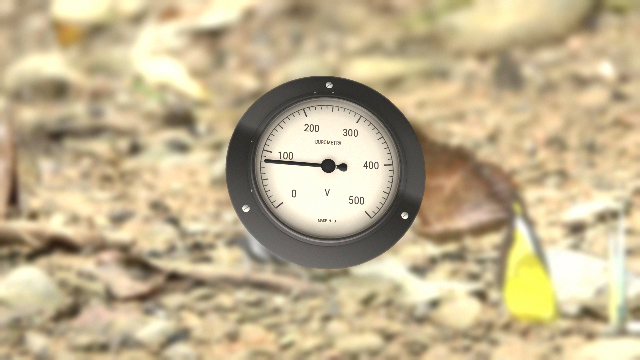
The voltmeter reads 80 V
